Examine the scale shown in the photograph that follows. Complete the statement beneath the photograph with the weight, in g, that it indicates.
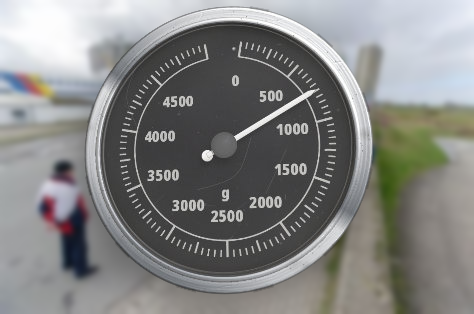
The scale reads 750 g
